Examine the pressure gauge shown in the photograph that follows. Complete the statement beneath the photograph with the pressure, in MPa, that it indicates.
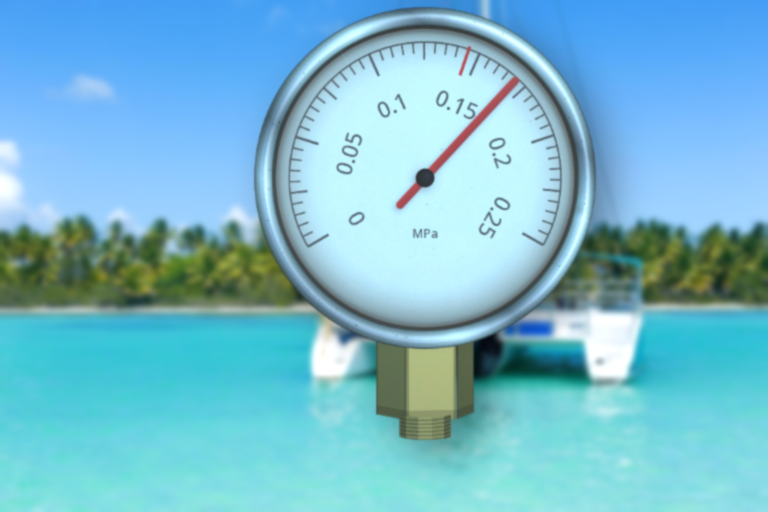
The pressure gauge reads 0.17 MPa
